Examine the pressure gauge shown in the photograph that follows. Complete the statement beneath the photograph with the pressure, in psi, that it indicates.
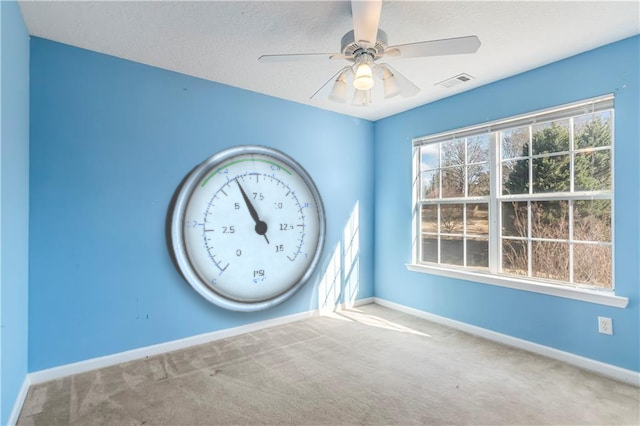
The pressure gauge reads 6 psi
